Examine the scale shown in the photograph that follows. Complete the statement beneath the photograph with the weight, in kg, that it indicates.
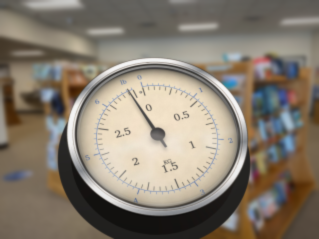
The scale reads 2.95 kg
